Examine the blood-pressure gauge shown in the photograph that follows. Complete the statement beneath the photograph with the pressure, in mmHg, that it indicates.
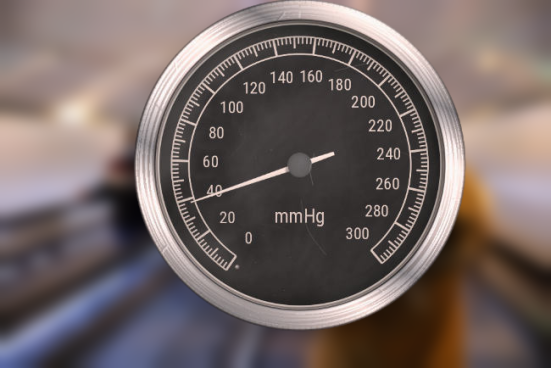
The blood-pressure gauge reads 38 mmHg
